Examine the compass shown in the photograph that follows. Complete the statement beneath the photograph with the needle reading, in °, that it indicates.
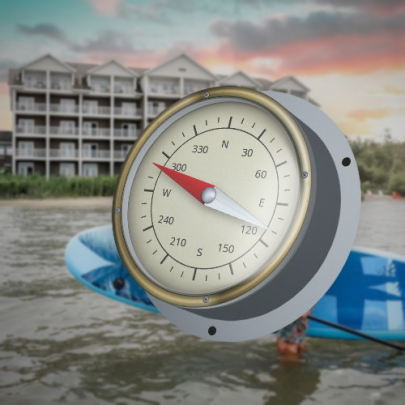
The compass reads 290 °
